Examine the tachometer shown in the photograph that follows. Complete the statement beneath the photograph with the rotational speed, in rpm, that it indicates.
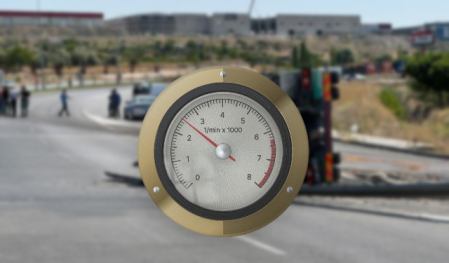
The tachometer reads 2500 rpm
